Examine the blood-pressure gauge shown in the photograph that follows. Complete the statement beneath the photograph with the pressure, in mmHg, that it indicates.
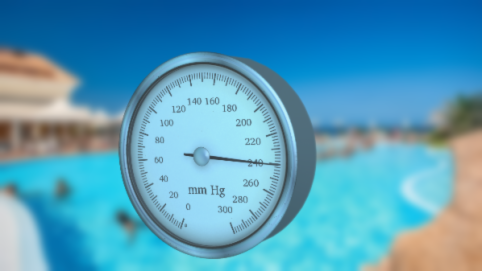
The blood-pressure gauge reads 240 mmHg
